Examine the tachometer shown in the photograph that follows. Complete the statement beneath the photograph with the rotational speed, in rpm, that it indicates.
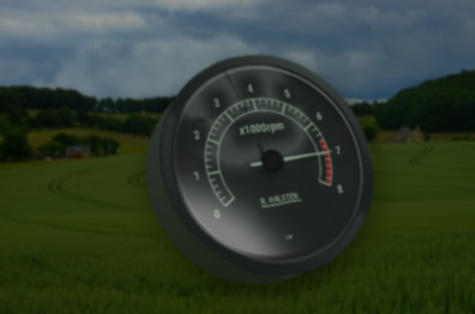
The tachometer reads 7000 rpm
